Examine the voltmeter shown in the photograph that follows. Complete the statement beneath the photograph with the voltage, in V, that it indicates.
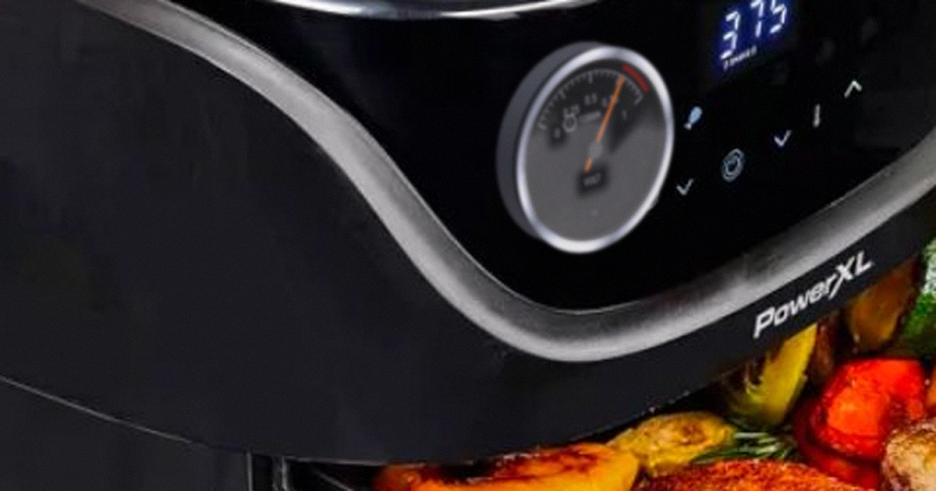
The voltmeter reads 0.75 V
